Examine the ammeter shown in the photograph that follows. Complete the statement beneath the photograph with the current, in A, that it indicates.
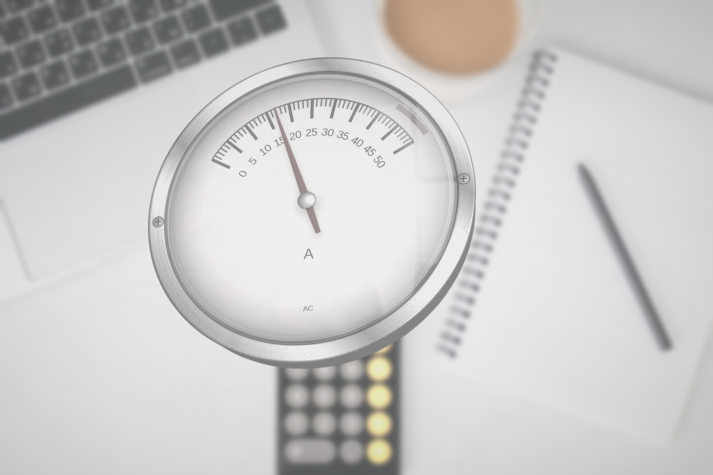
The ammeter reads 17 A
